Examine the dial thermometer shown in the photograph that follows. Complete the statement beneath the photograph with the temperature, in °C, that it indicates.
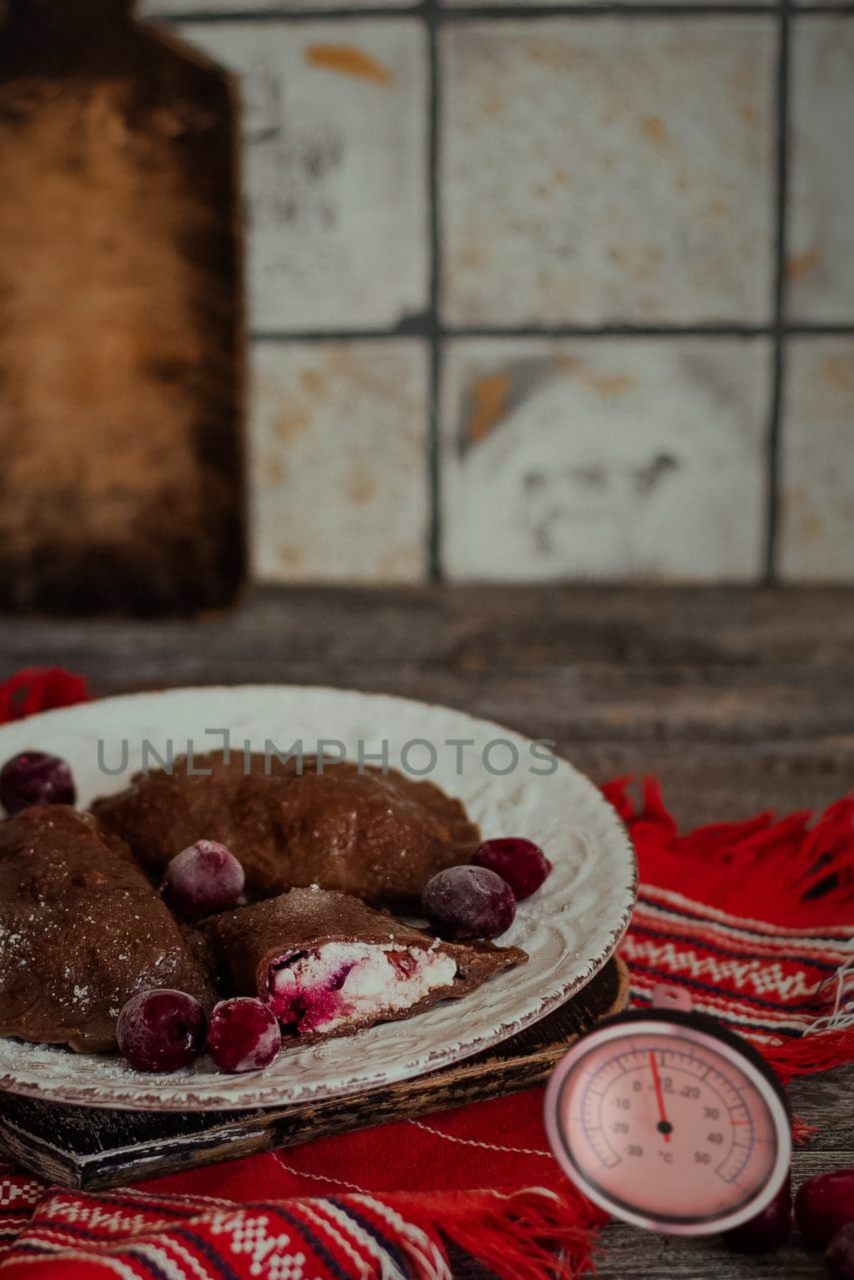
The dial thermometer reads 8 °C
